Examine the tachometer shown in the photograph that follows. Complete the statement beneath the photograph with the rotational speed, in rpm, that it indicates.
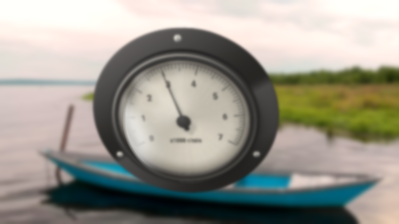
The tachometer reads 3000 rpm
